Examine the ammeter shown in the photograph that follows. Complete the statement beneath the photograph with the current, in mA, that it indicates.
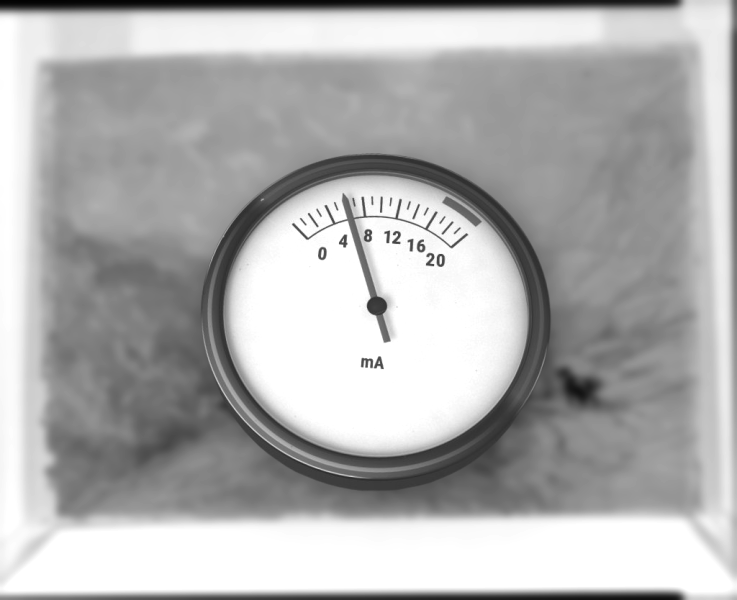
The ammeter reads 6 mA
